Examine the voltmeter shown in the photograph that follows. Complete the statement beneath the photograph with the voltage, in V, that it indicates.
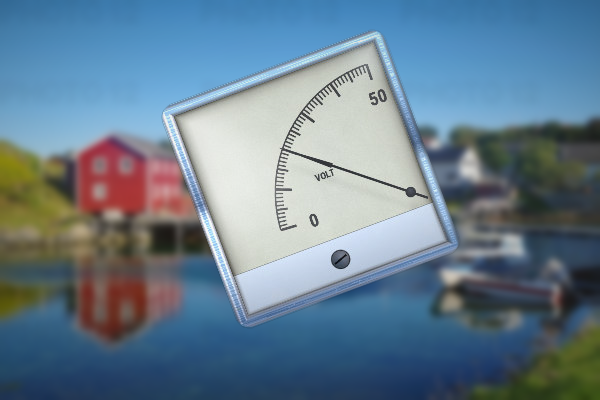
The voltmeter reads 20 V
